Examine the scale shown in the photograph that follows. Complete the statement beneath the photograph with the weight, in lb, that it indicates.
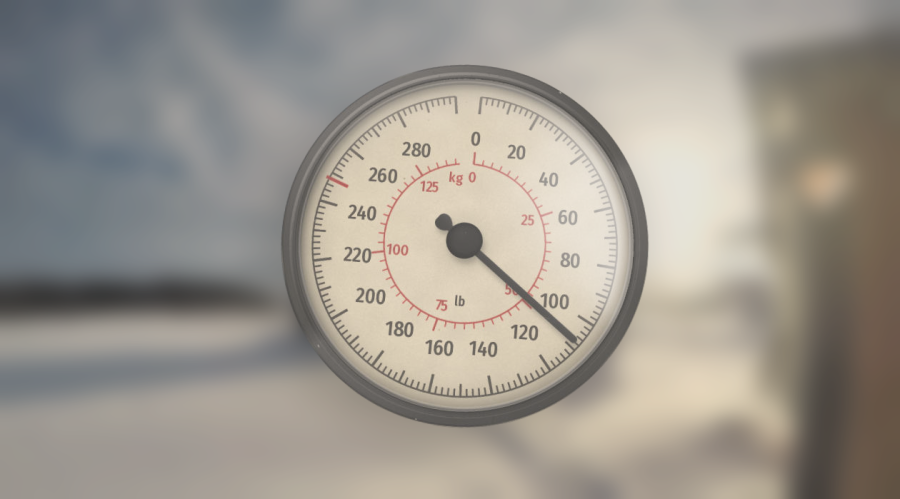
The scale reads 108 lb
